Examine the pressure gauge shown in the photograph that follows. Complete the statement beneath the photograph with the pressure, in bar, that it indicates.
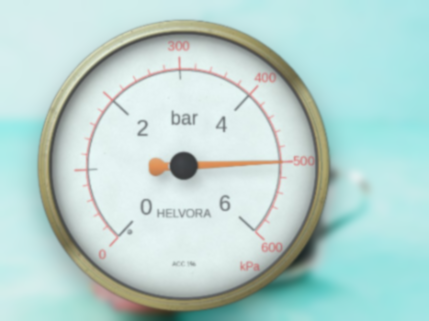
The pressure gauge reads 5 bar
